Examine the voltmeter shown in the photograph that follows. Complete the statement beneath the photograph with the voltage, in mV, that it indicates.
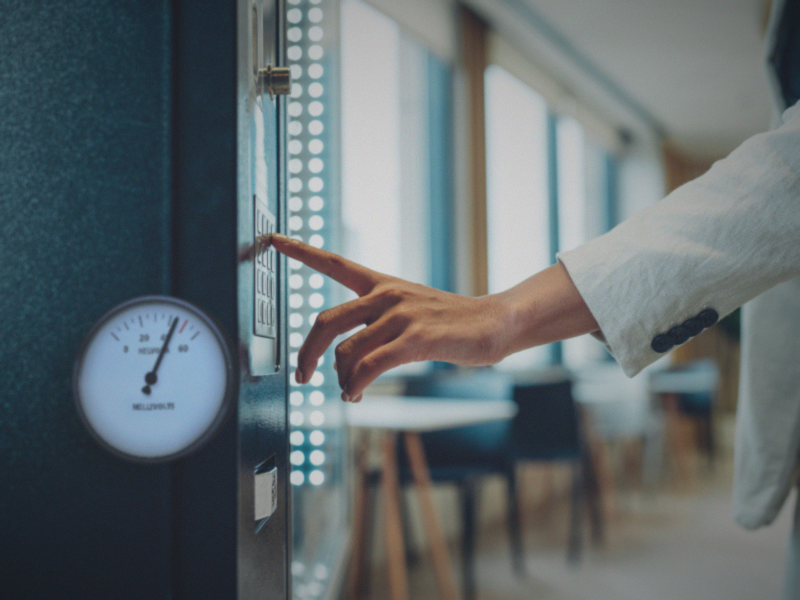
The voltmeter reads 45 mV
